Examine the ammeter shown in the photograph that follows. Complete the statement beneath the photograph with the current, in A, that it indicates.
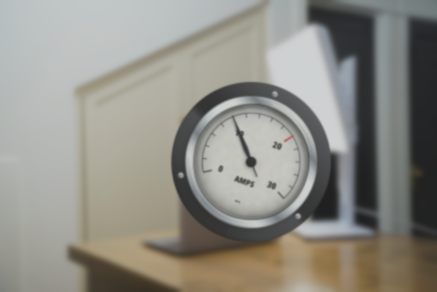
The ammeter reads 10 A
